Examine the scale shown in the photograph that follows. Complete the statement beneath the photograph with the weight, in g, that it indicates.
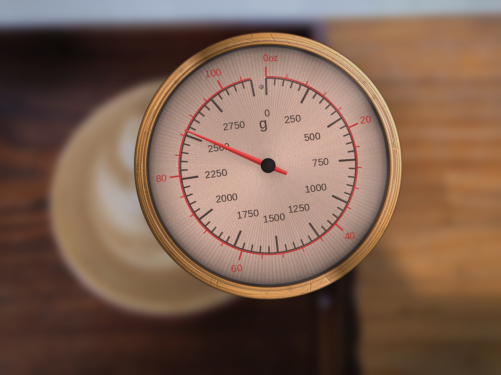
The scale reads 2525 g
